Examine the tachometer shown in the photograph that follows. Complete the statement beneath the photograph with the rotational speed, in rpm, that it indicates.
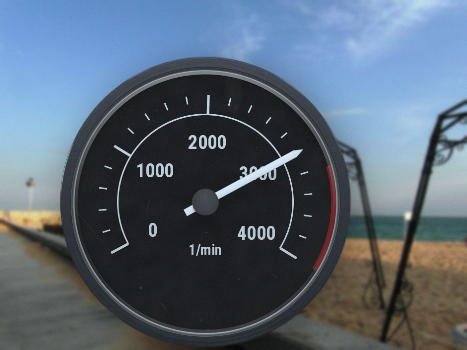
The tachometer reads 3000 rpm
